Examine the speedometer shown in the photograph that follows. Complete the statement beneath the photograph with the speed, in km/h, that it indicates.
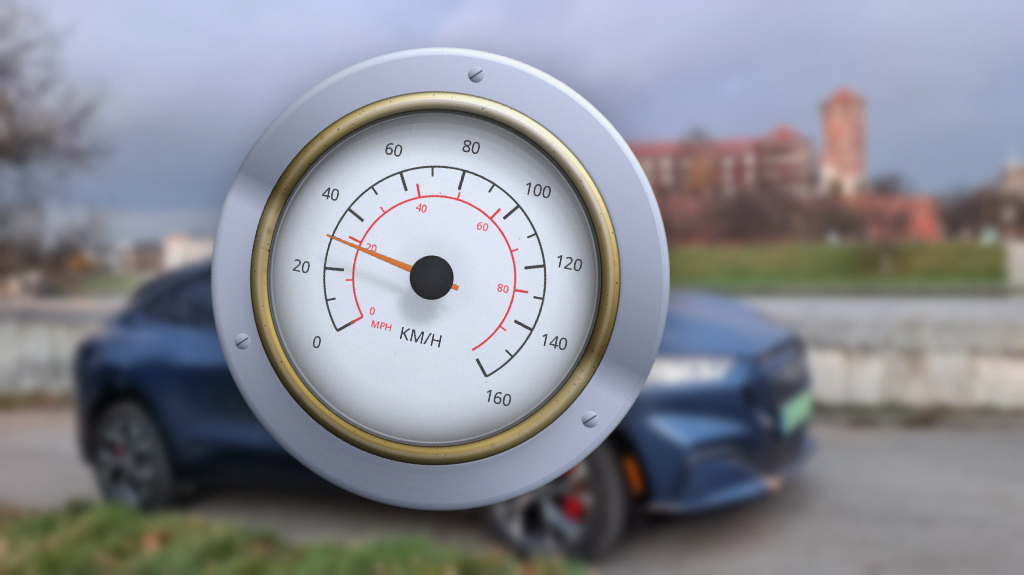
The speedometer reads 30 km/h
